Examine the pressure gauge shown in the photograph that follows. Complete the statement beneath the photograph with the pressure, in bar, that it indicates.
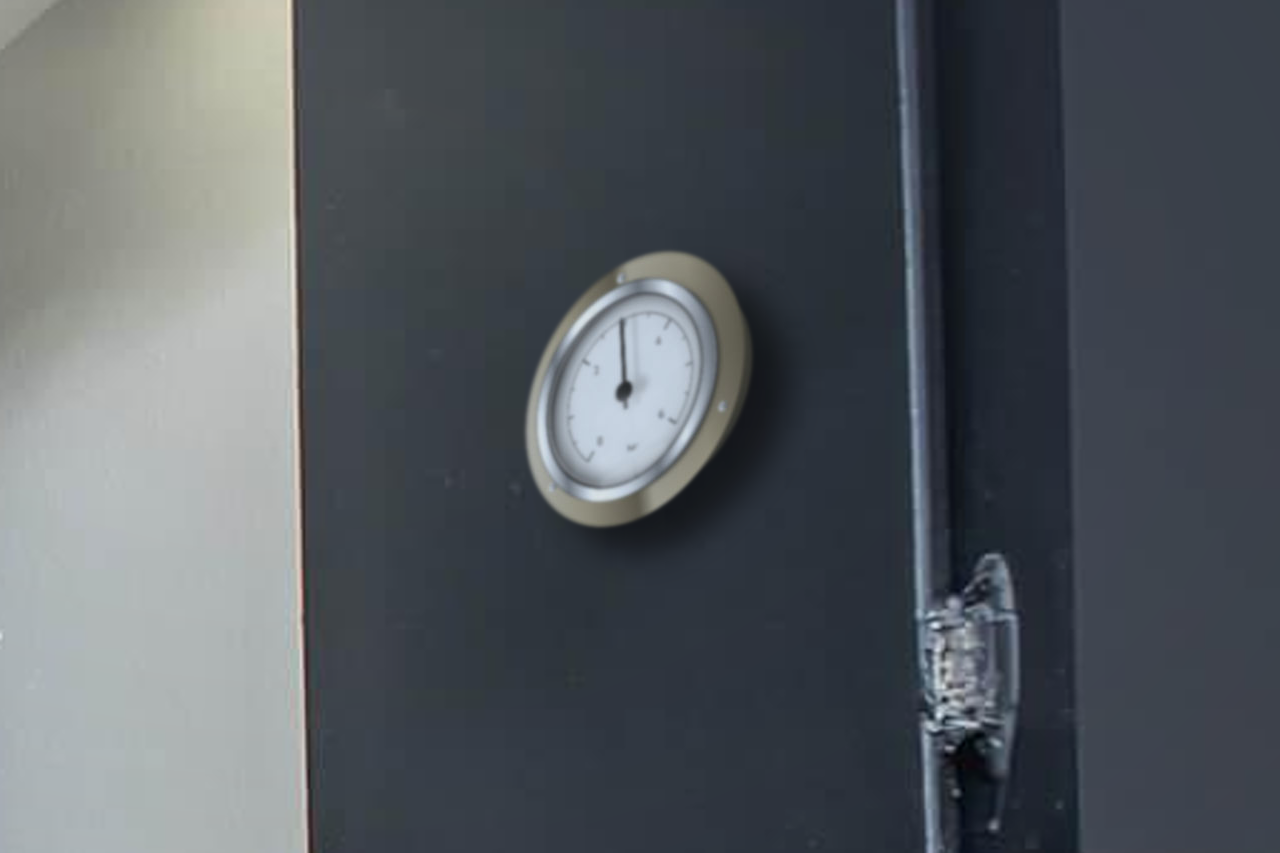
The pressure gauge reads 3 bar
